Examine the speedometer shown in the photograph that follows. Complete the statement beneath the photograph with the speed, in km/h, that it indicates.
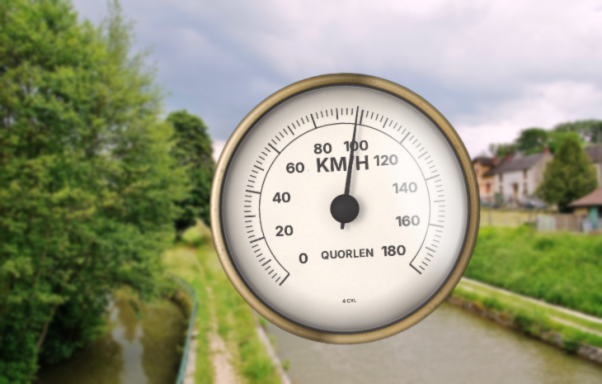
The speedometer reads 98 km/h
